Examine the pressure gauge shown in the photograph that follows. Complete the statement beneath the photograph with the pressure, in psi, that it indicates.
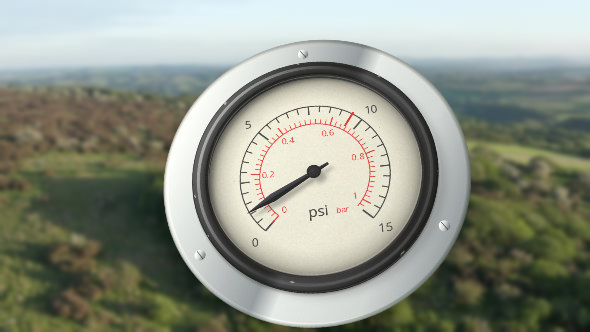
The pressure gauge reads 1 psi
